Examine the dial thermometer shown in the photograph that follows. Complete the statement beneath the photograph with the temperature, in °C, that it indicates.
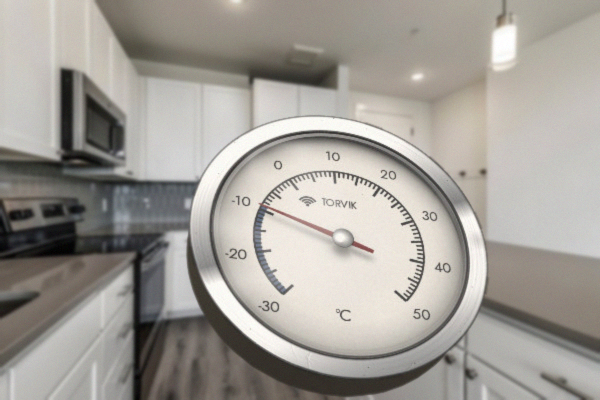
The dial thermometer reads -10 °C
